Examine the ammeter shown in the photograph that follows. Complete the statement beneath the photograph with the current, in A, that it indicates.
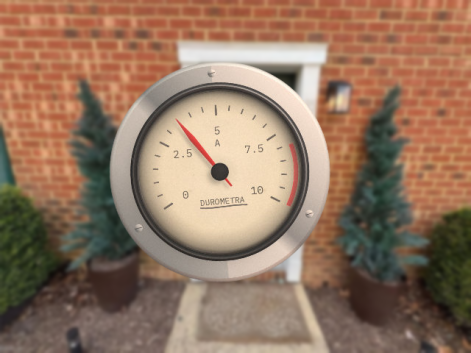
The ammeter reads 3.5 A
